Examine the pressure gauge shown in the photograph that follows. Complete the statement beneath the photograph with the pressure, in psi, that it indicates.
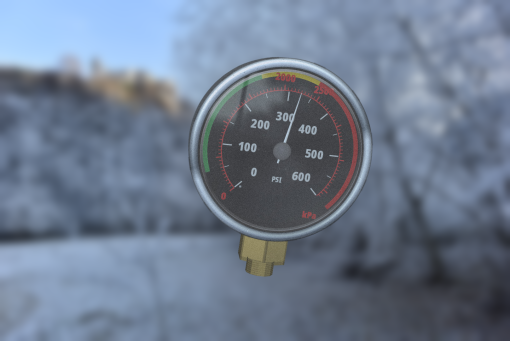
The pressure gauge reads 325 psi
